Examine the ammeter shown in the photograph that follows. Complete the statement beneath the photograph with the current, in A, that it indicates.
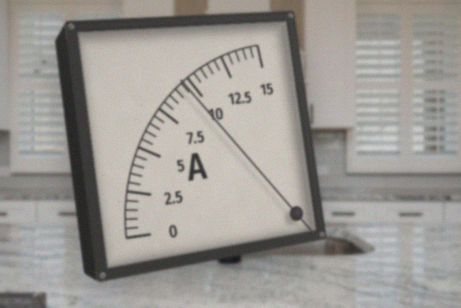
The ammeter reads 9.5 A
